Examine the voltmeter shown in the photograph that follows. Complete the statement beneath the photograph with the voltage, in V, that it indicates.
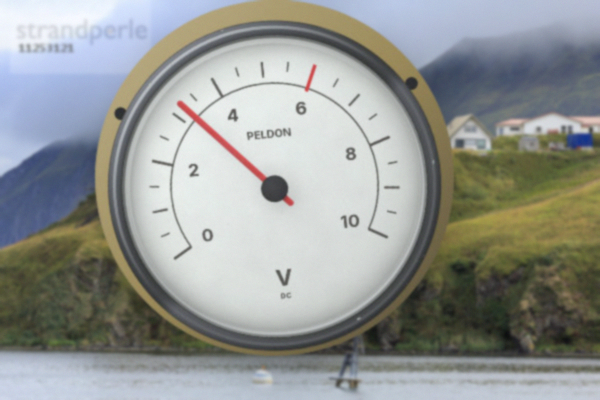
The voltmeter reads 3.25 V
